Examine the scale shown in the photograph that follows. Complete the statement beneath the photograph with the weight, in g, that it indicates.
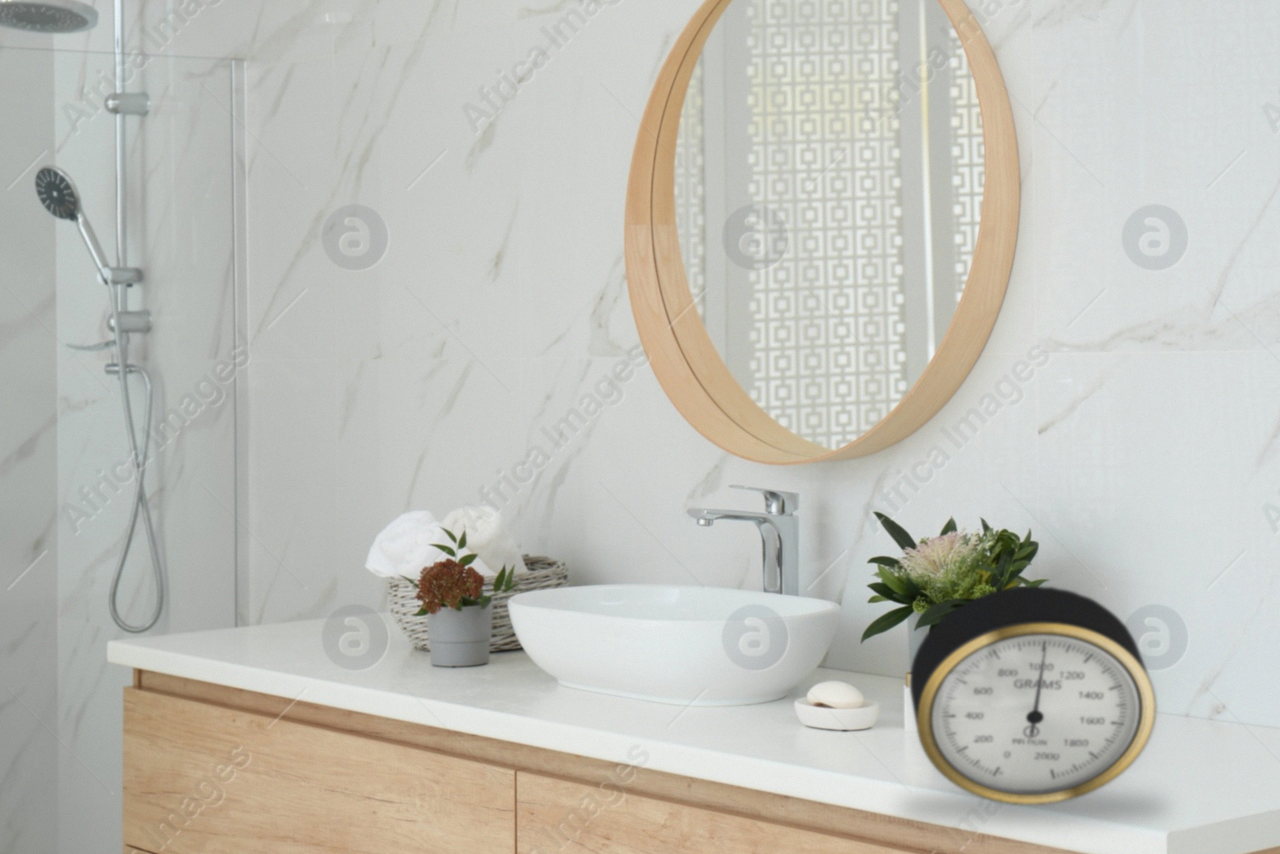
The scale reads 1000 g
